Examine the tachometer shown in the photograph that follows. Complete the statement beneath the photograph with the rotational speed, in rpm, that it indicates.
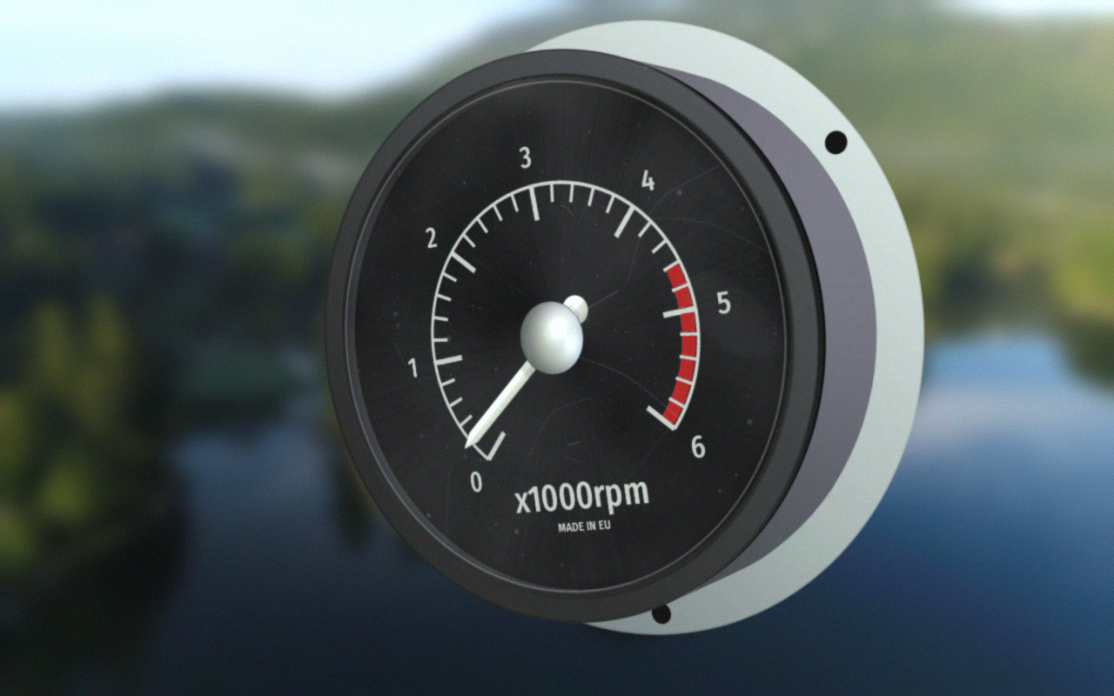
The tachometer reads 200 rpm
